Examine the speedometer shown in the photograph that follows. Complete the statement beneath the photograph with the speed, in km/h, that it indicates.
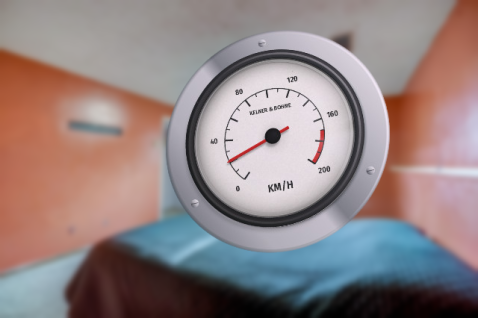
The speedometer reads 20 km/h
